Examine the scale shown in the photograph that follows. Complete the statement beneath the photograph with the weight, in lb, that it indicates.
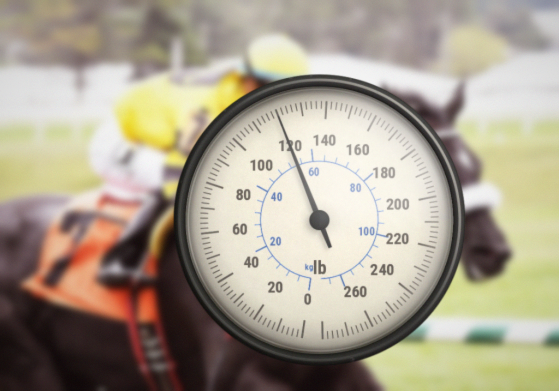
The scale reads 120 lb
